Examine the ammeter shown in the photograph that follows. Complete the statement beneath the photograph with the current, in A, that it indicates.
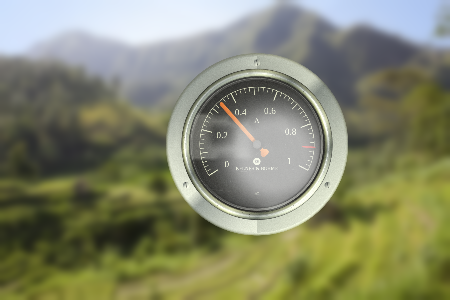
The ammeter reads 0.34 A
